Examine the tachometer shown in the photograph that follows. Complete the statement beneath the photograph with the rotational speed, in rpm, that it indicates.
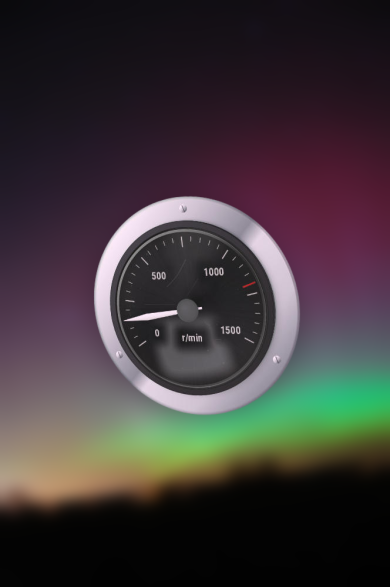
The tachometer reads 150 rpm
